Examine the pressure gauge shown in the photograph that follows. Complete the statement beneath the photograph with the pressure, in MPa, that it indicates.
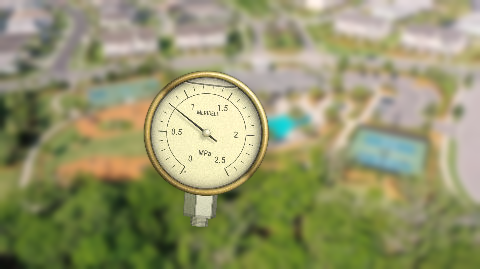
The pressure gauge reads 0.8 MPa
